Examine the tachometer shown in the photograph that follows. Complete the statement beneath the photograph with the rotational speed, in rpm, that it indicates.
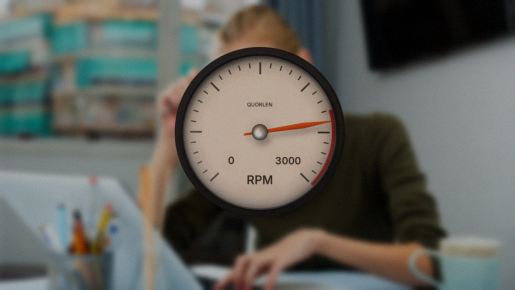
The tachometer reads 2400 rpm
